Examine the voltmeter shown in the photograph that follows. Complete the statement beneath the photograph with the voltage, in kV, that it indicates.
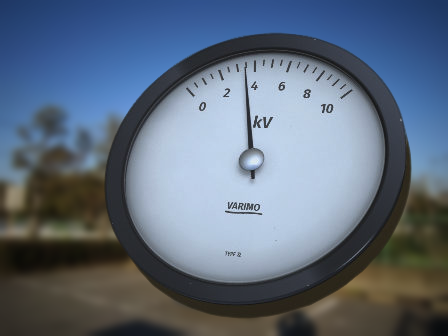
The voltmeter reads 3.5 kV
